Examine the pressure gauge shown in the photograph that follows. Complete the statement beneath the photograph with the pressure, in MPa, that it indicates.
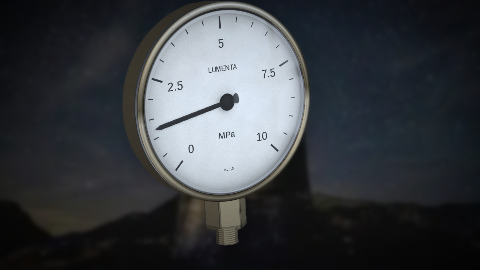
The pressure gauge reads 1.25 MPa
